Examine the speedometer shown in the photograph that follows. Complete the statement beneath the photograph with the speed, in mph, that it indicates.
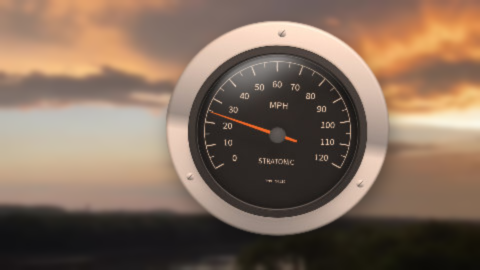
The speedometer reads 25 mph
